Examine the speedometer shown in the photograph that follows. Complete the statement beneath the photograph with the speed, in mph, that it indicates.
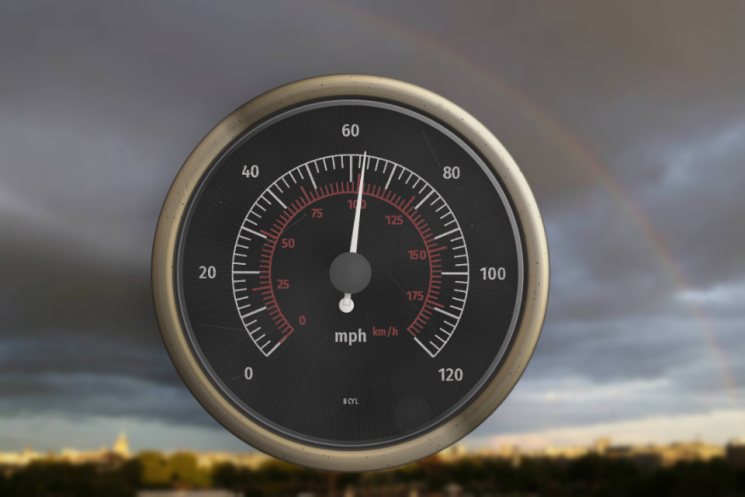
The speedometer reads 63 mph
